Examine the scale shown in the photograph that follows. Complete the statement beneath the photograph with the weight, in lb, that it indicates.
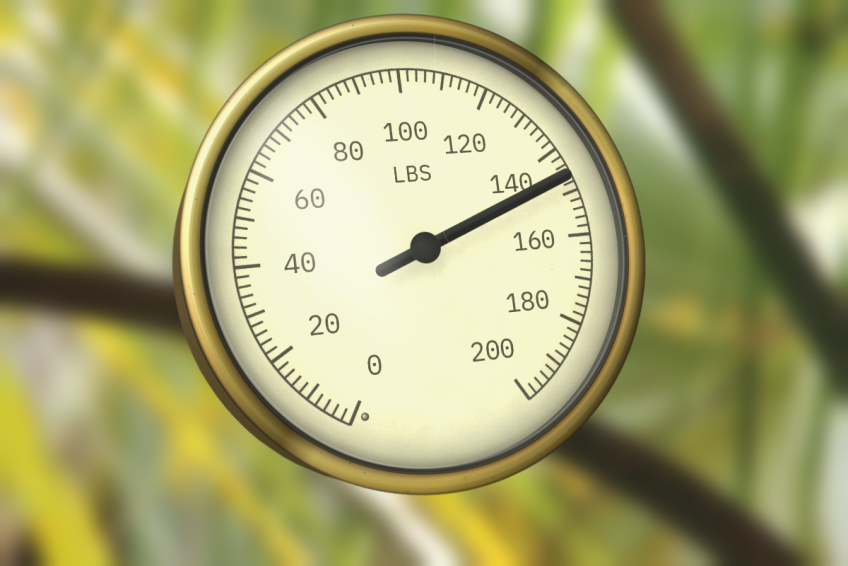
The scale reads 146 lb
